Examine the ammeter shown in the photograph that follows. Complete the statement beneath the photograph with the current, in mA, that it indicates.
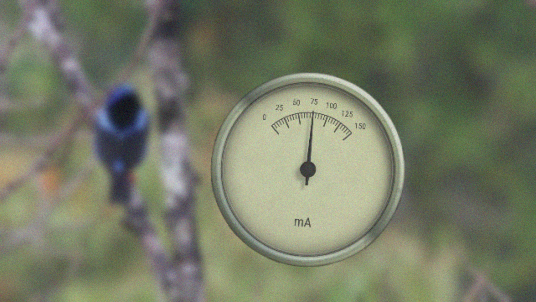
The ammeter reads 75 mA
